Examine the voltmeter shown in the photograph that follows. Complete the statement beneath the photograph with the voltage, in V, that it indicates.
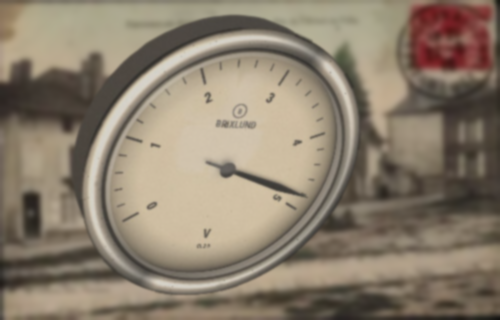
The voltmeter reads 4.8 V
